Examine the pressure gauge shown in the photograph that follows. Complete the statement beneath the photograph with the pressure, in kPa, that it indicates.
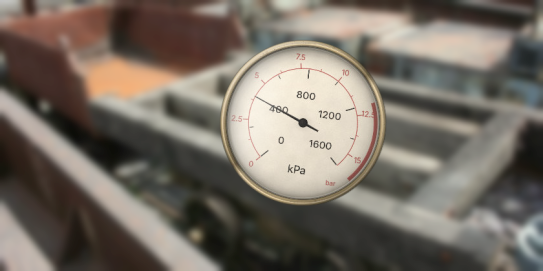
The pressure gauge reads 400 kPa
